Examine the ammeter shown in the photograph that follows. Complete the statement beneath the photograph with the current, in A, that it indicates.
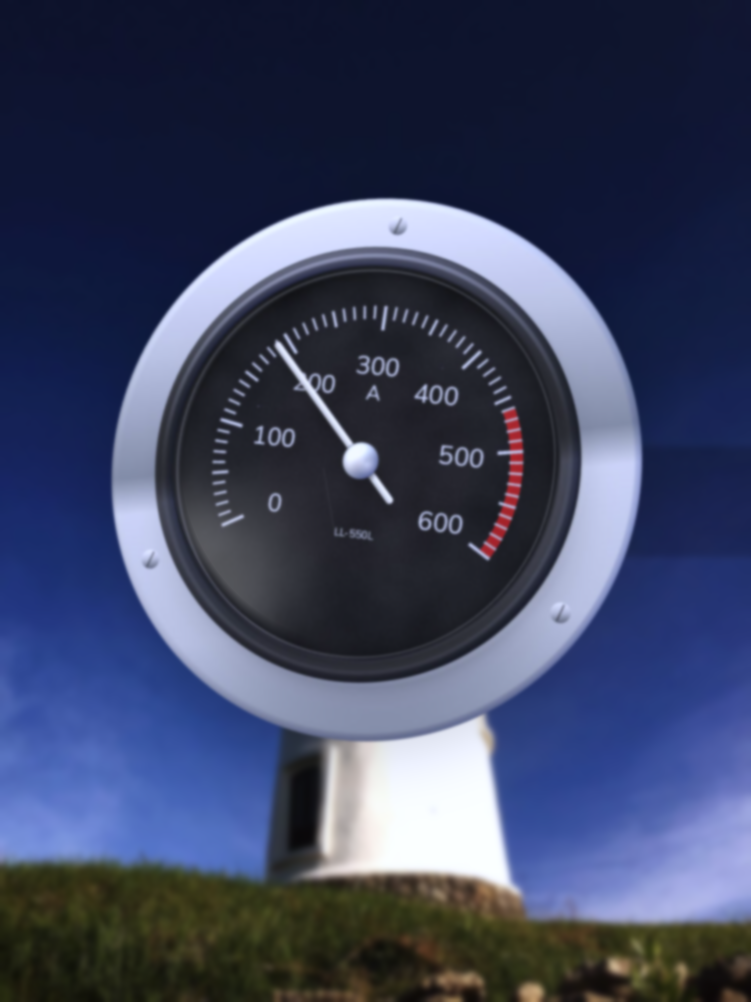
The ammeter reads 190 A
